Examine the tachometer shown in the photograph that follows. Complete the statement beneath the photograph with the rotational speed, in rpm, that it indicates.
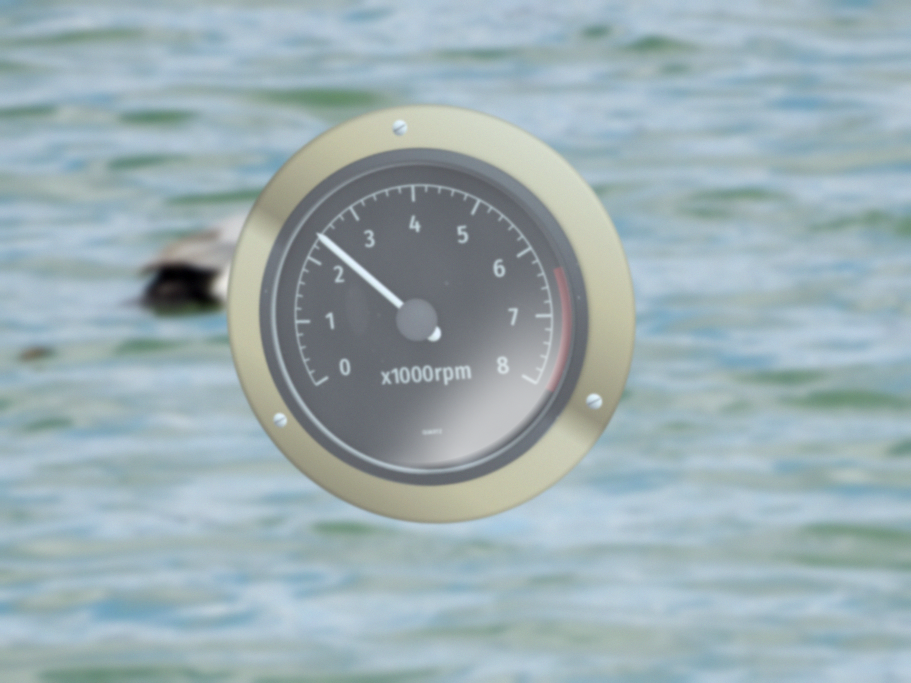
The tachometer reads 2400 rpm
